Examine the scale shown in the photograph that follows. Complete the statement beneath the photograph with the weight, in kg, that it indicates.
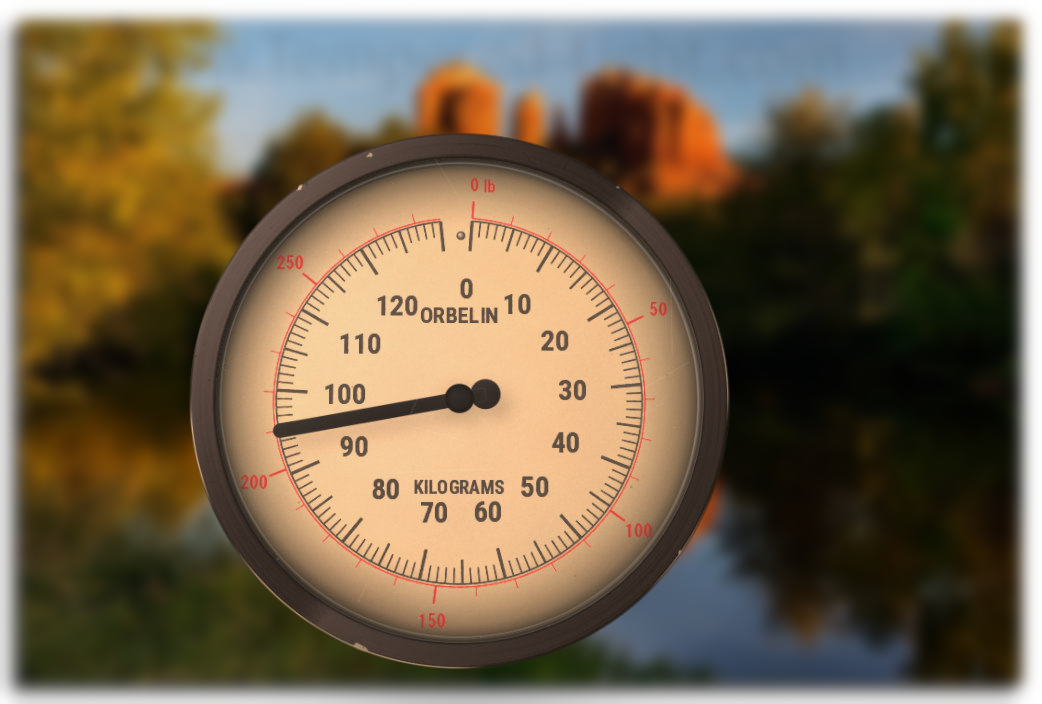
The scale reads 95 kg
